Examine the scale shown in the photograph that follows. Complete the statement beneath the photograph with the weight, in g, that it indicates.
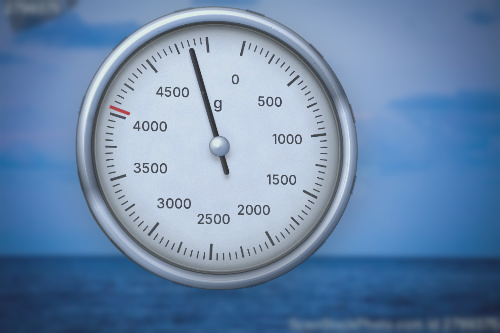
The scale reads 4850 g
